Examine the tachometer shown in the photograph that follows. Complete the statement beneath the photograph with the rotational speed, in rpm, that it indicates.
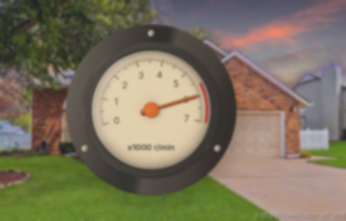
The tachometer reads 6000 rpm
